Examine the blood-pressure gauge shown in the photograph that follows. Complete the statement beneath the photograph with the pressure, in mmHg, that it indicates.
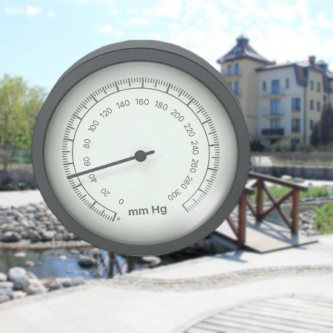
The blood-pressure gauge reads 50 mmHg
